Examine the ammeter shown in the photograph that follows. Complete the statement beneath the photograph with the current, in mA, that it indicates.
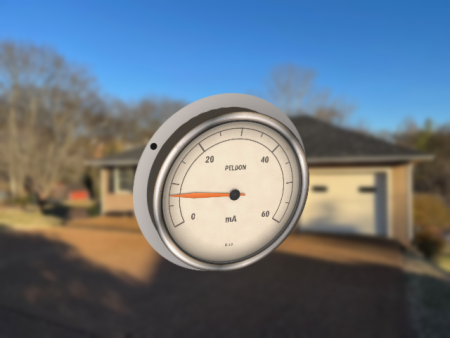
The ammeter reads 7.5 mA
